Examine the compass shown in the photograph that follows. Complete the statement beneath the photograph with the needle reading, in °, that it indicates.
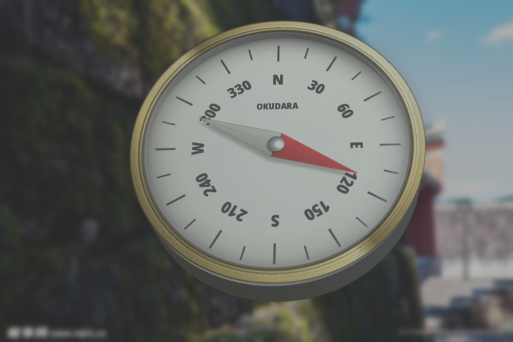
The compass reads 112.5 °
